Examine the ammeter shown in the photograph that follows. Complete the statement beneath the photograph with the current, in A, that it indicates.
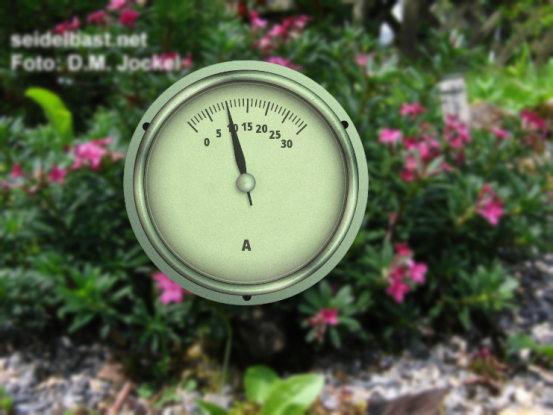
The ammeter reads 10 A
